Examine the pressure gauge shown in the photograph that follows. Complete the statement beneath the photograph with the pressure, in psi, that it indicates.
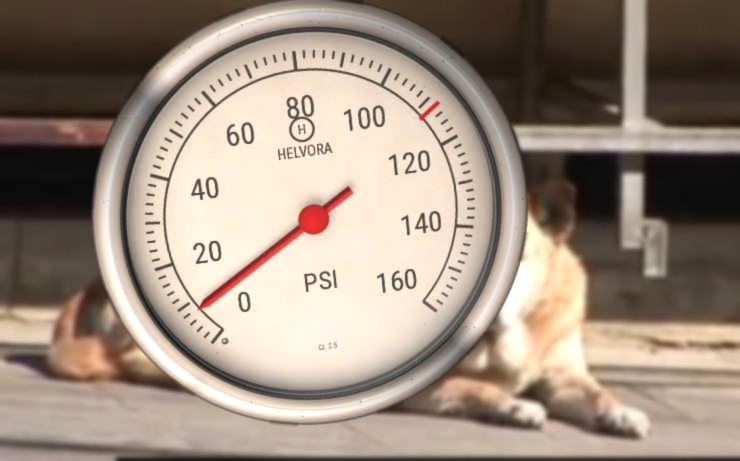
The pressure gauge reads 8 psi
